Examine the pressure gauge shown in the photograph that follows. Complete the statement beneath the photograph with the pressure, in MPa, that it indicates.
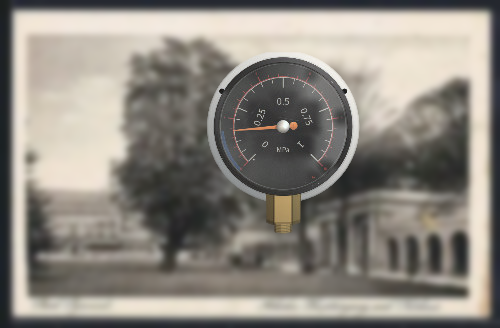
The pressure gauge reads 0.15 MPa
